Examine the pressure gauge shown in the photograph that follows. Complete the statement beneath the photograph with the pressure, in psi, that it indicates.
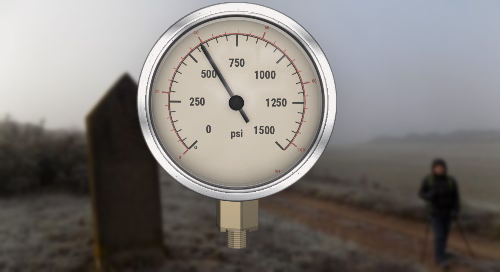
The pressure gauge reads 575 psi
